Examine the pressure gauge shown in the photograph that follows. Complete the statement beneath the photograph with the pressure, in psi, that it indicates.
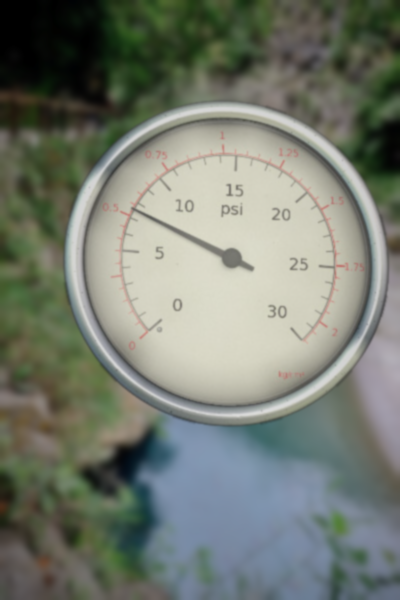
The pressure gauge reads 7.5 psi
